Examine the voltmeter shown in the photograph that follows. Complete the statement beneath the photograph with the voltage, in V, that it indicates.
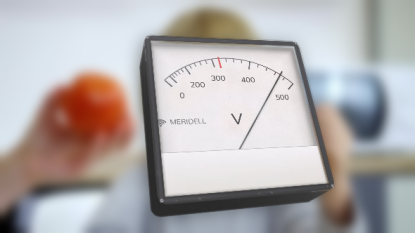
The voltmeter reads 470 V
